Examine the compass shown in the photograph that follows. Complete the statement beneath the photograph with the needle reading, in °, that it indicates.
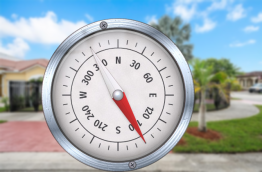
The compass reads 150 °
